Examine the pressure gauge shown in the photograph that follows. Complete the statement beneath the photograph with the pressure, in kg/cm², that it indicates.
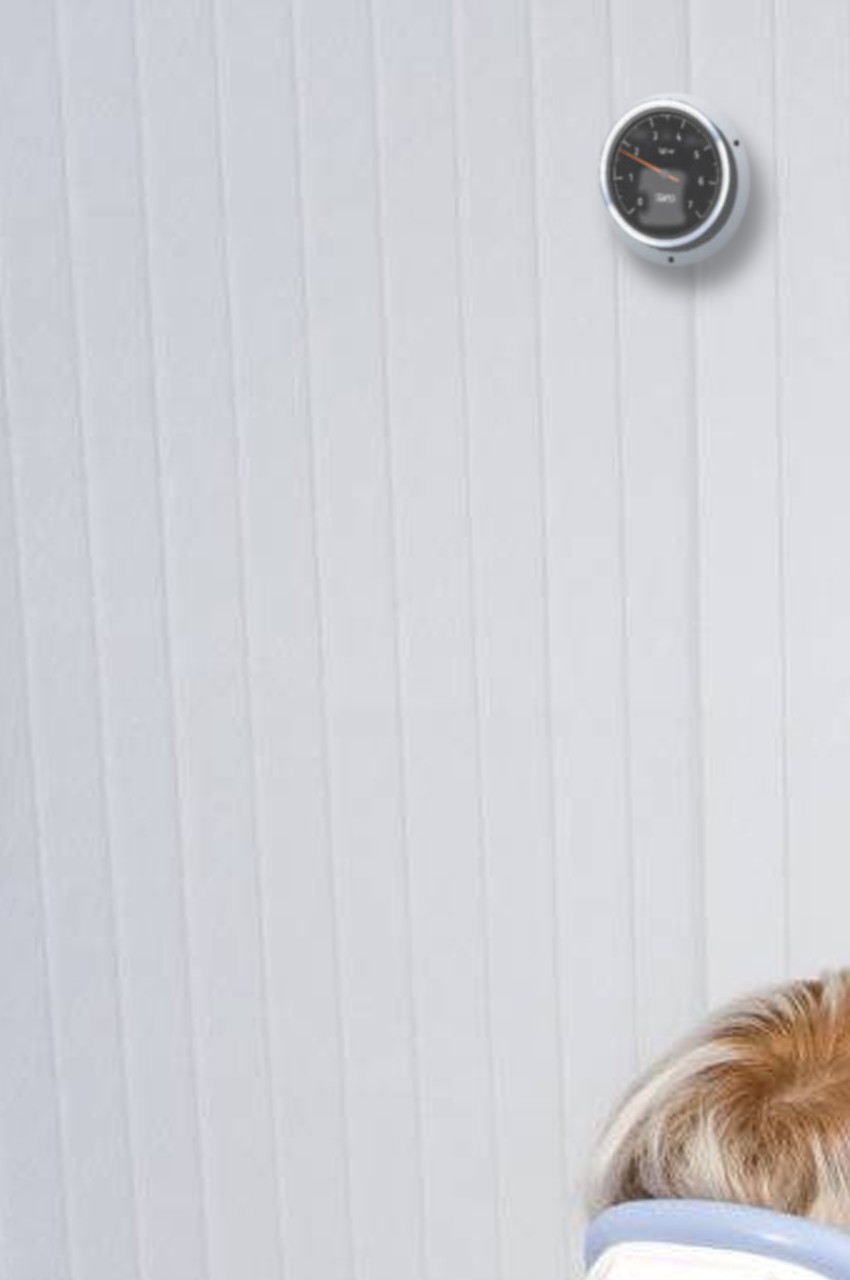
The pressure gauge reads 1.75 kg/cm²
